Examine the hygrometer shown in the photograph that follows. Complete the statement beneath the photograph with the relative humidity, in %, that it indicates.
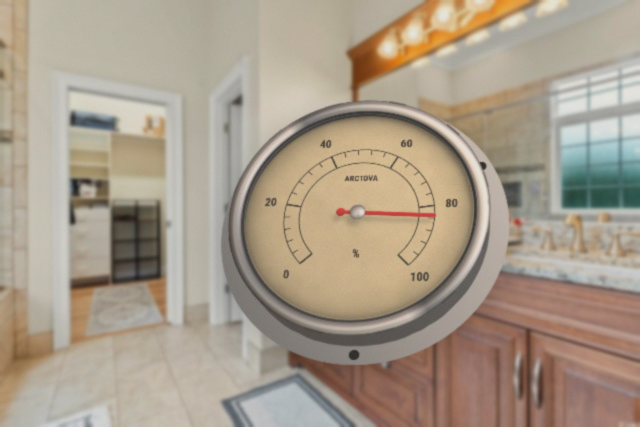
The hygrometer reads 84 %
